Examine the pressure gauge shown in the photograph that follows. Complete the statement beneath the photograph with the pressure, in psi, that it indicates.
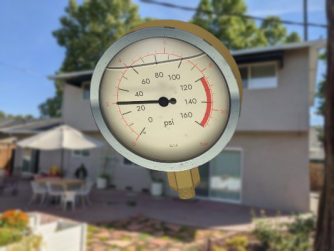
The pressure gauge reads 30 psi
